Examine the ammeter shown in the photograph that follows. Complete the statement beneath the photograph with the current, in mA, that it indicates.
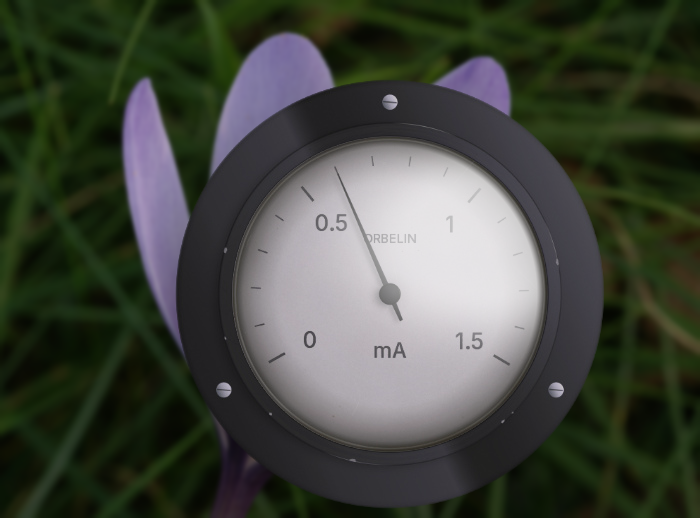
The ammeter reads 0.6 mA
